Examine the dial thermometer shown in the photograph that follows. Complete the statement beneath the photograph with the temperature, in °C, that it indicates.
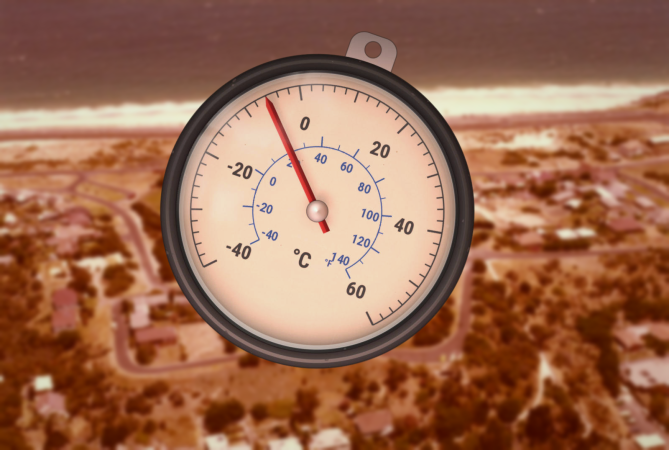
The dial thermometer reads -6 °C
